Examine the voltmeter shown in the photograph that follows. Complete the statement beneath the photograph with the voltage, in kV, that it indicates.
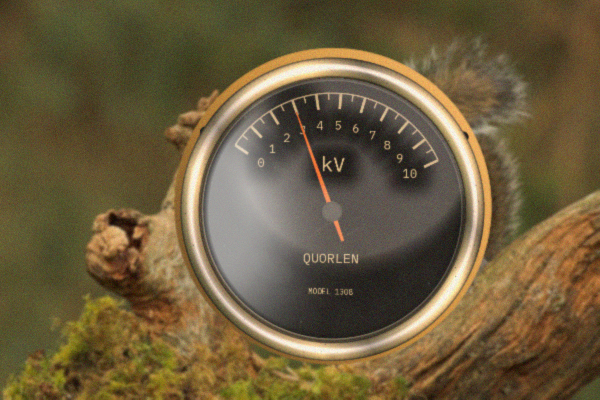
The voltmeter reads 3 kV
